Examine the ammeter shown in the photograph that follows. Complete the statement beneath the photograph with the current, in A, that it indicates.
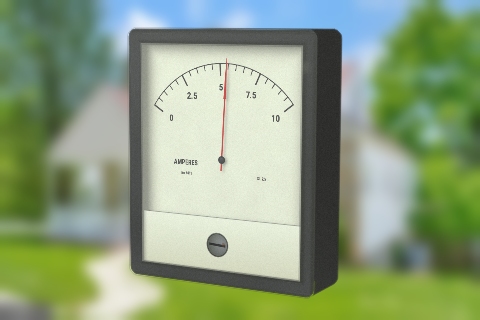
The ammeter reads 5.5 A
